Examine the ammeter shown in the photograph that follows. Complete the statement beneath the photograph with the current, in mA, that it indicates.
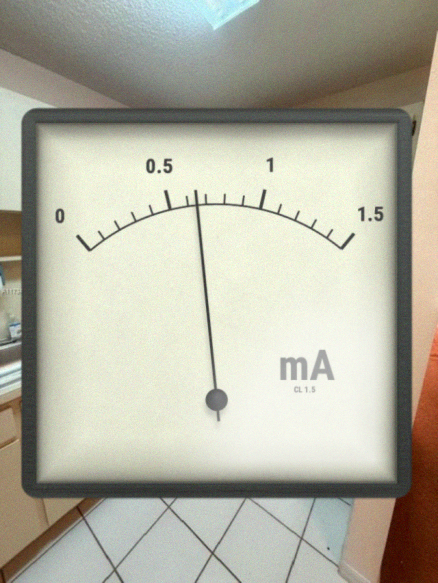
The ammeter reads 0.65 mA
